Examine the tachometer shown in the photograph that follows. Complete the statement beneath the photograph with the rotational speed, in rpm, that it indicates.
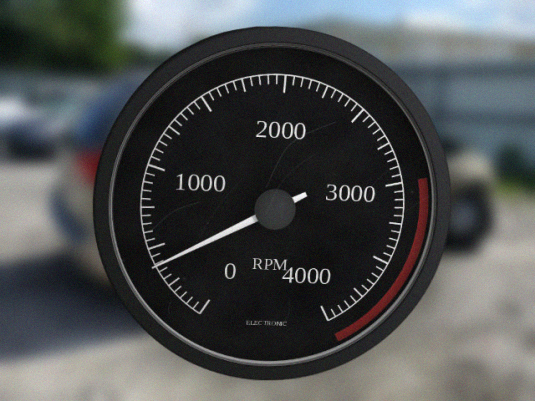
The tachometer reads 400 rpm
